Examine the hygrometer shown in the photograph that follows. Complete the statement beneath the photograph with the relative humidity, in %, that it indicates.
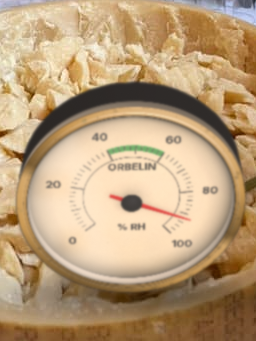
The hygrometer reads 90 %
